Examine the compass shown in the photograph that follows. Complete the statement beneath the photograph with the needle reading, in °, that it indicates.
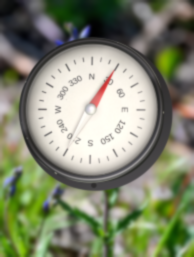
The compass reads 30 °
